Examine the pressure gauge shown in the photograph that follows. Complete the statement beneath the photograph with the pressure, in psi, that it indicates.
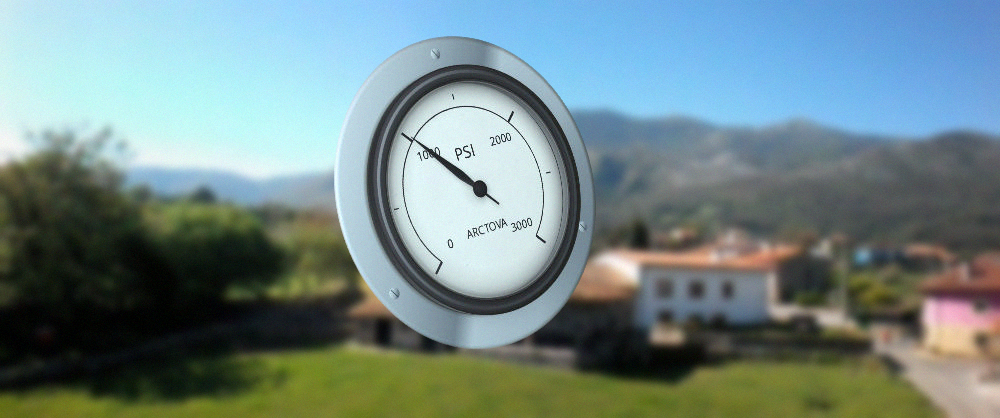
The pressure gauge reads 1000 psi
